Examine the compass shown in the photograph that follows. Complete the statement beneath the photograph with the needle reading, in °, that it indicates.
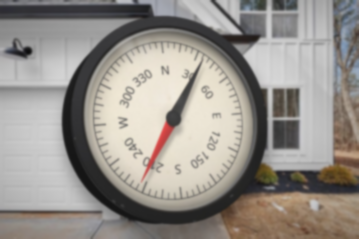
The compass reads 215 °
